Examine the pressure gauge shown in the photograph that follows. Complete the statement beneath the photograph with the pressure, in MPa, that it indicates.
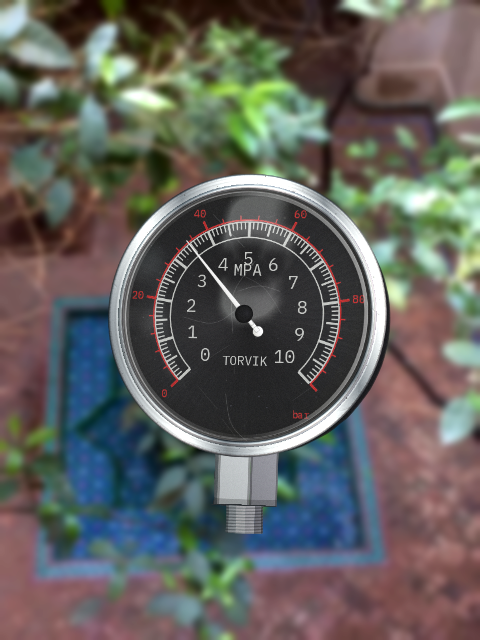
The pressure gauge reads 3.5 MPa
